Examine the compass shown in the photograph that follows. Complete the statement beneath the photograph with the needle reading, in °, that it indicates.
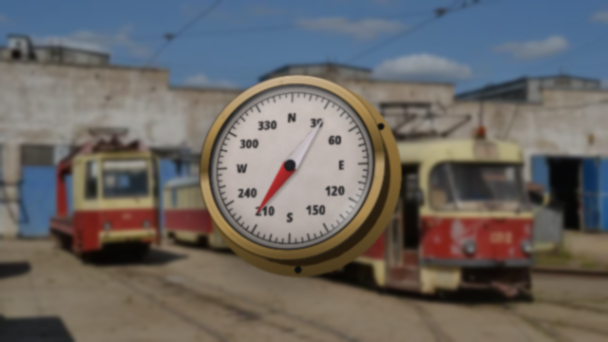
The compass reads 215 °
